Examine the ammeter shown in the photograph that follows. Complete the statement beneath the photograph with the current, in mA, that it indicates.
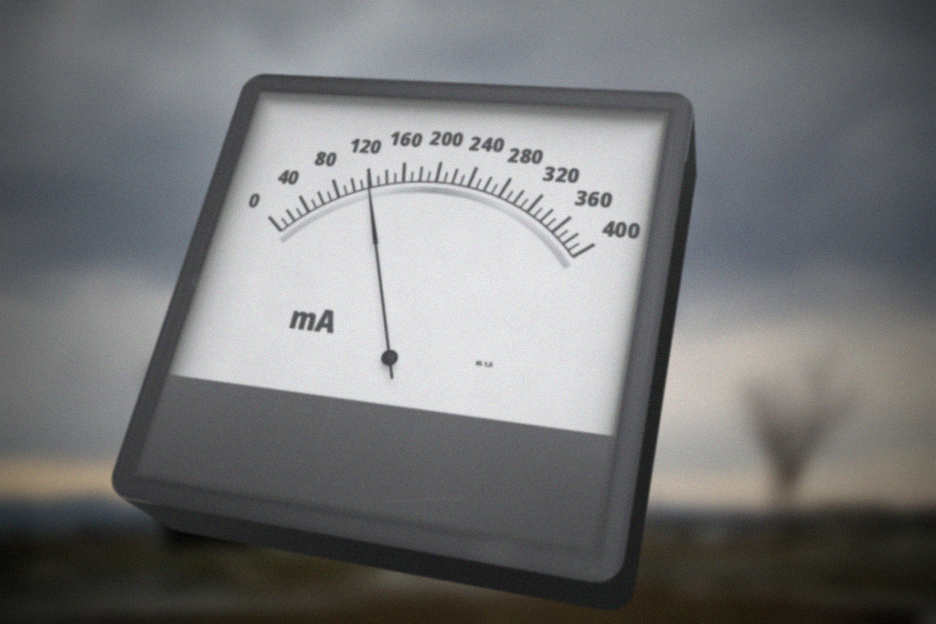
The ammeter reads 120 mA
